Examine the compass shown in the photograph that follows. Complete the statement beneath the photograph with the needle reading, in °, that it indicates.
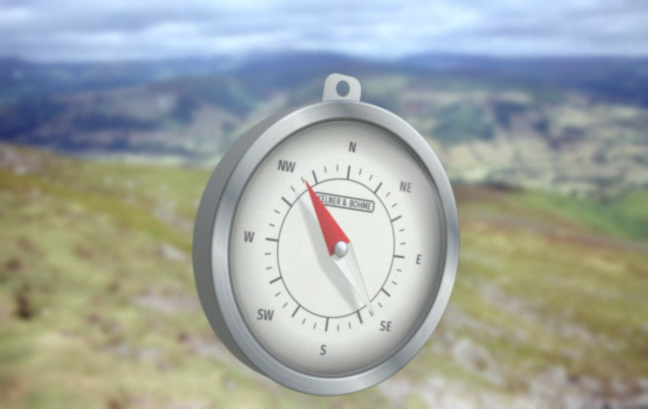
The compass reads 320 °
